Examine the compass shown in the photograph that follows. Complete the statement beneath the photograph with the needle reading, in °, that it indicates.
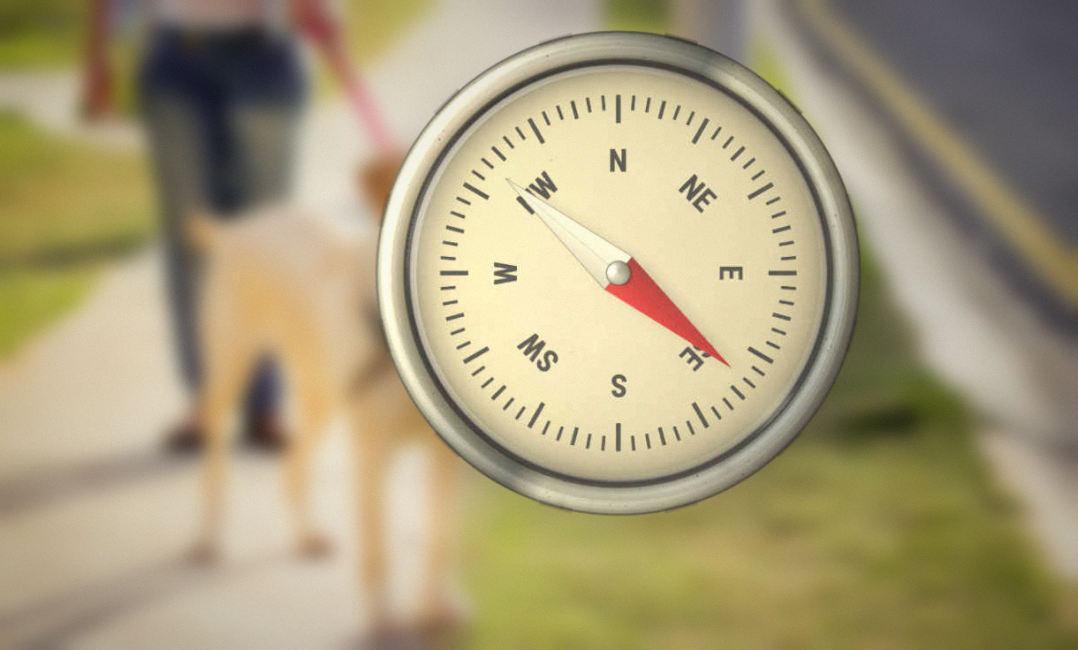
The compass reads 130 °
